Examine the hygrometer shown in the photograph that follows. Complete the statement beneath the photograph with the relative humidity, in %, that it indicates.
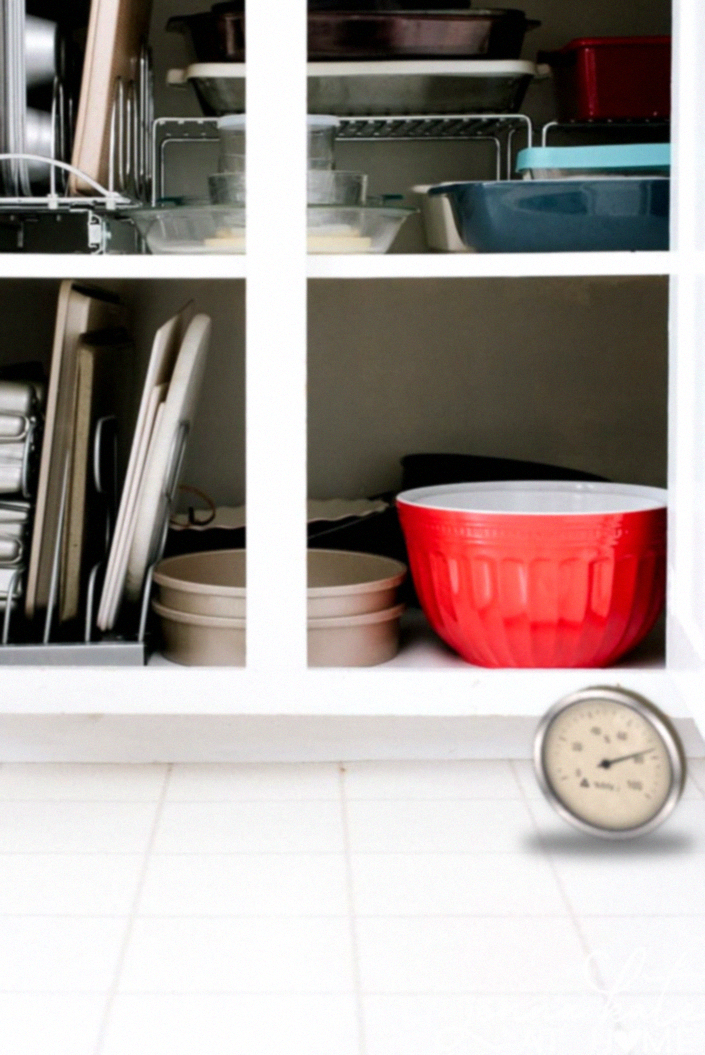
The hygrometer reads 76 %
